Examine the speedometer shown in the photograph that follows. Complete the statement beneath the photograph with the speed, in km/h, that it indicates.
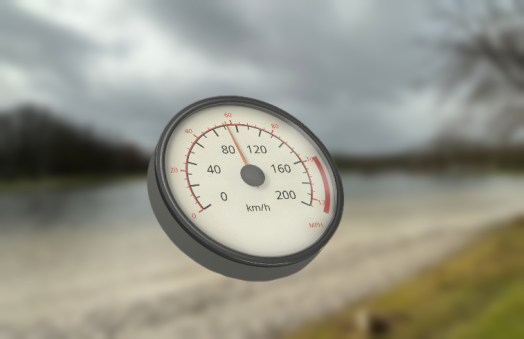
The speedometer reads 90 km/h
